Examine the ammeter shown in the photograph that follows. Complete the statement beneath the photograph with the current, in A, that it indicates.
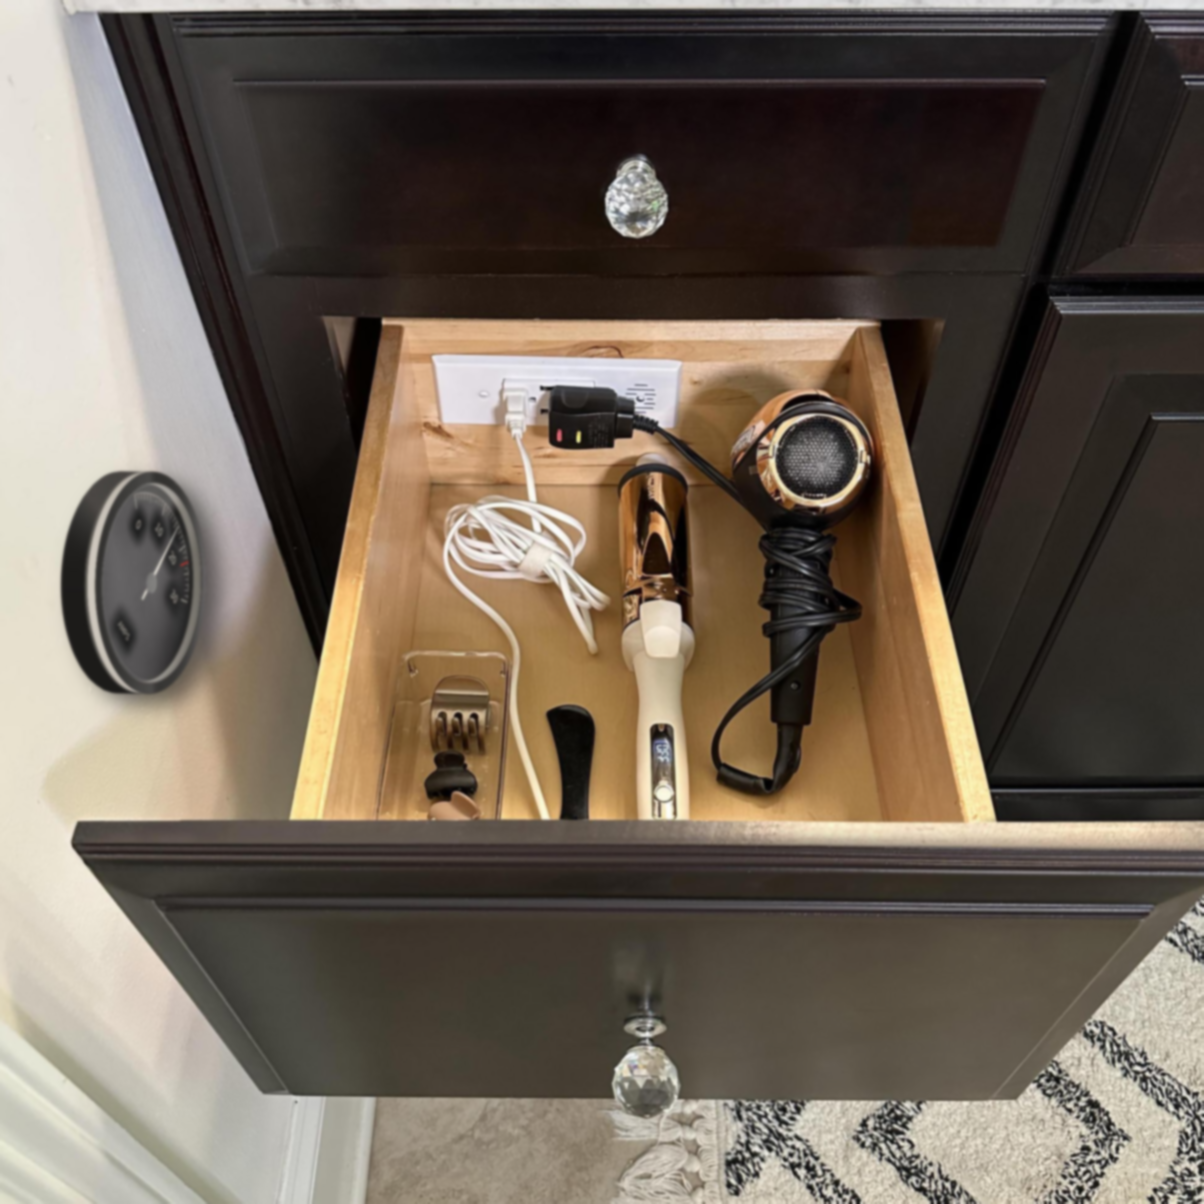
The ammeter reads 15 A
